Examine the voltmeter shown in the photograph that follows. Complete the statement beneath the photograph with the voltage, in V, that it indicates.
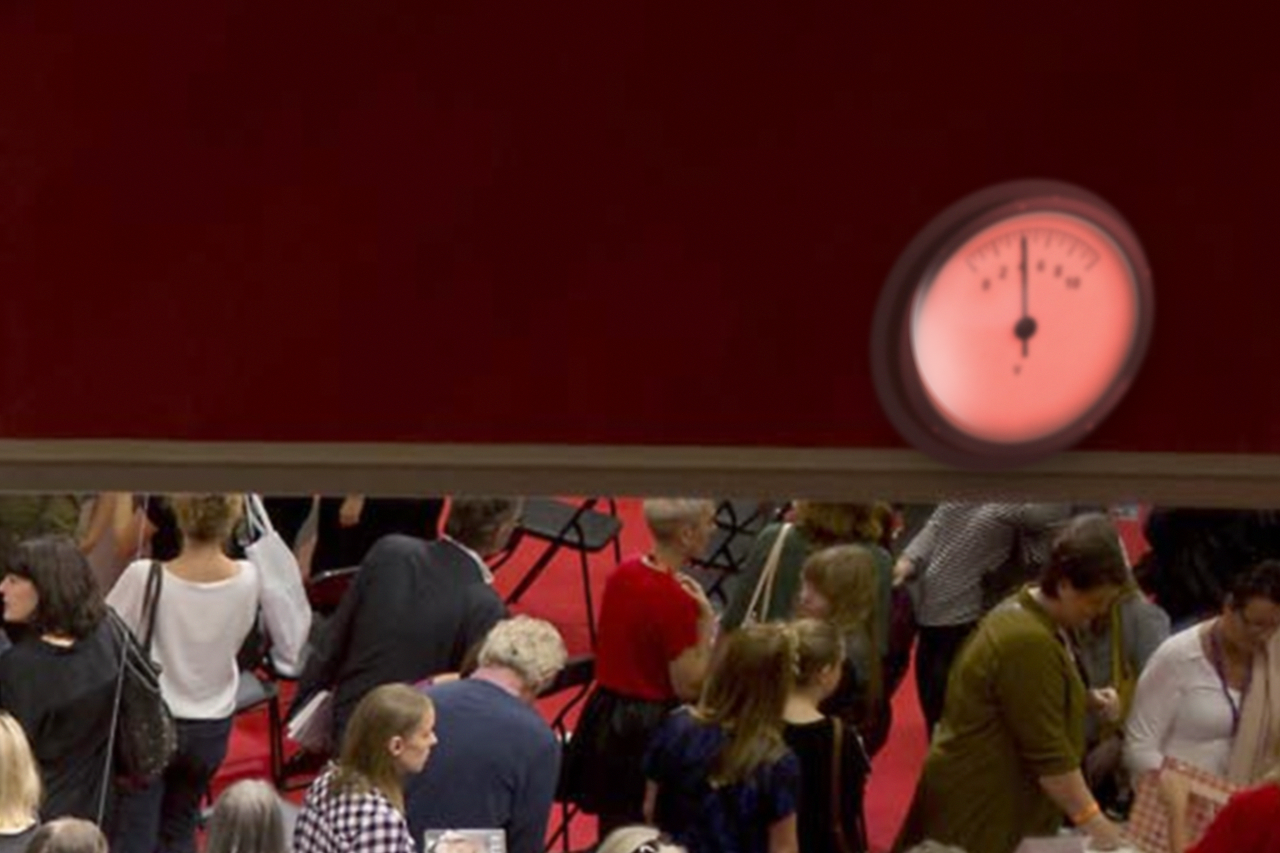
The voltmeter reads 4 V
